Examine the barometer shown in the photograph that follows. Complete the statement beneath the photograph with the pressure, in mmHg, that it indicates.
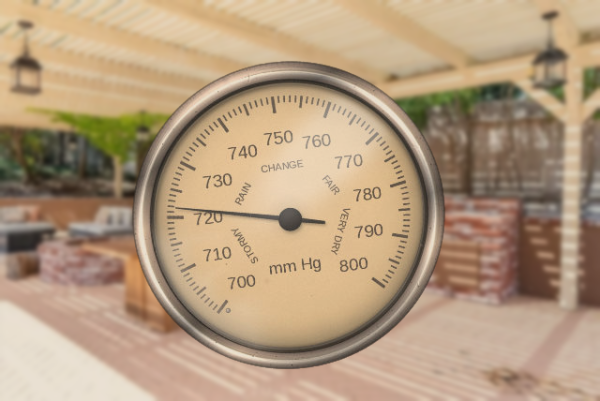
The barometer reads 722 mmHg
